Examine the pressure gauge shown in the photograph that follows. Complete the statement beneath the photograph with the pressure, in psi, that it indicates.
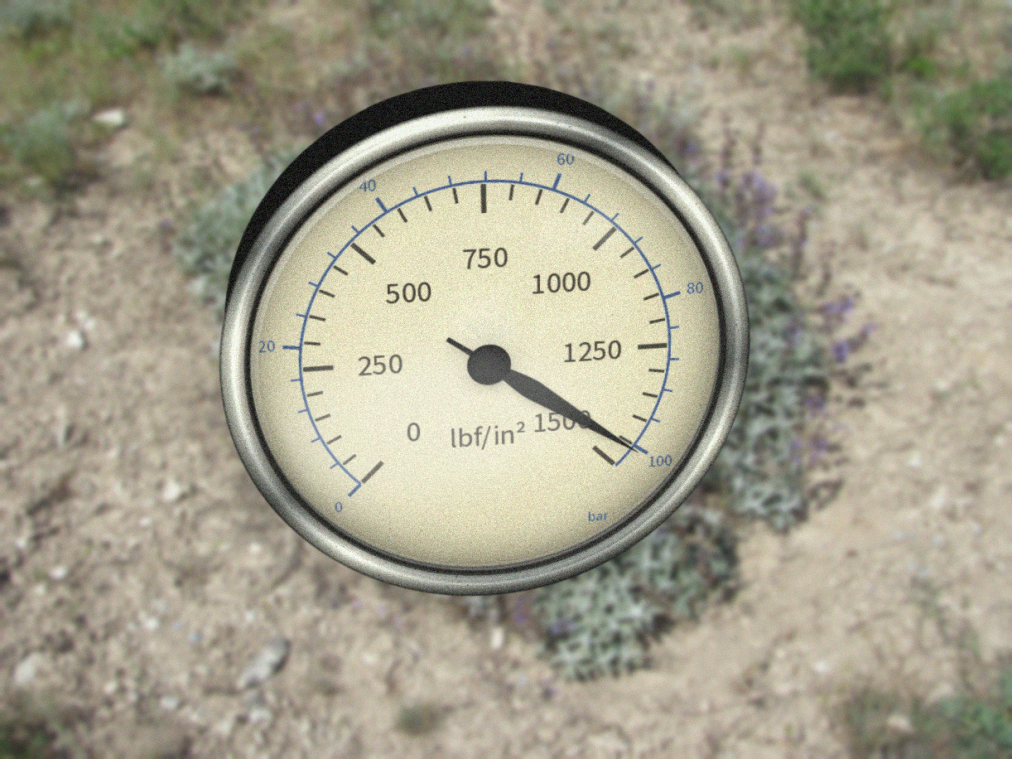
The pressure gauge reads 1450 psi
